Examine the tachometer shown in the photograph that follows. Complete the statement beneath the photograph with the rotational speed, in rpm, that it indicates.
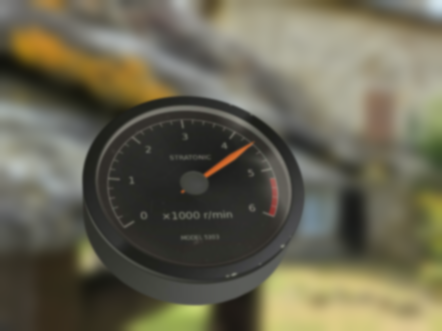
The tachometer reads 4400 rpm
